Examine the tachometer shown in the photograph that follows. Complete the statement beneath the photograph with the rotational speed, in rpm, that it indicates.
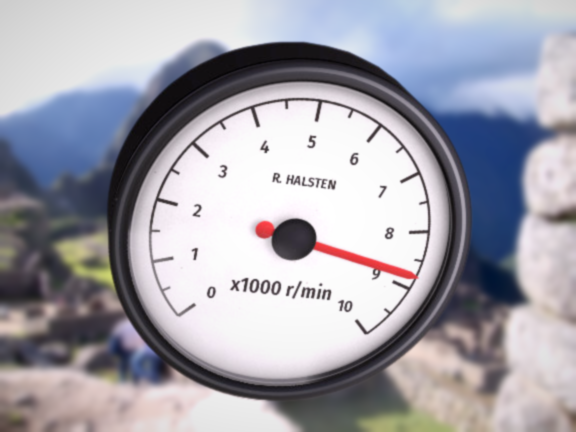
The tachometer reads 8750 rpm
